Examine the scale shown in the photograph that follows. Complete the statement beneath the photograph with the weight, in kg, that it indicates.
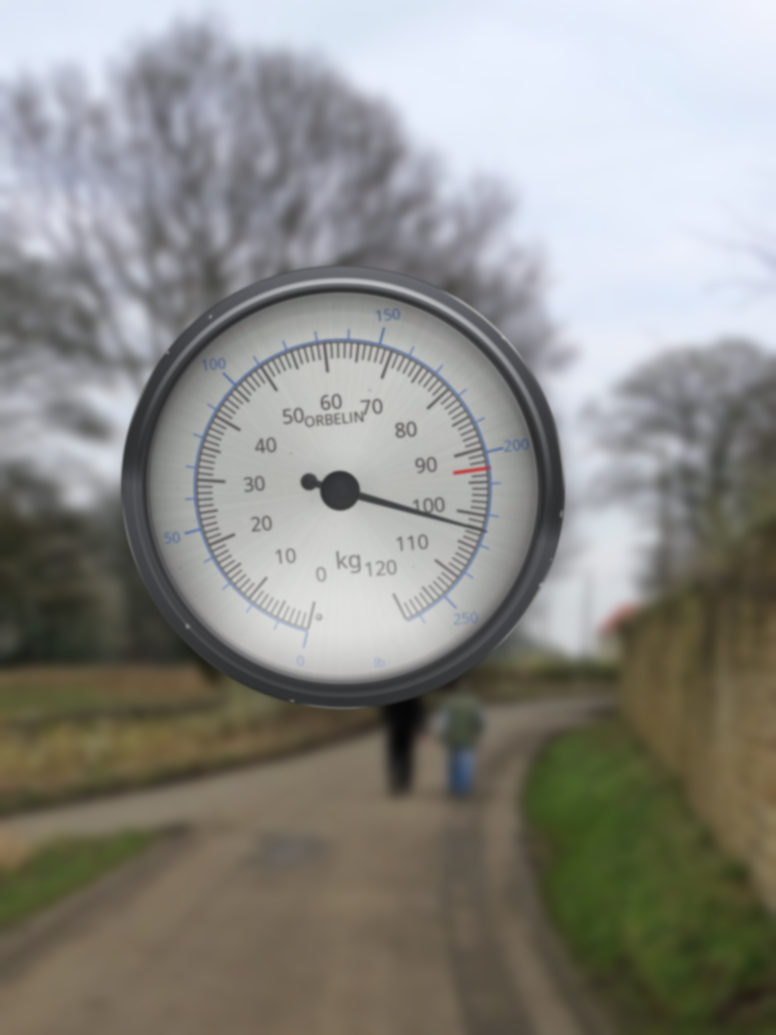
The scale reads 102 kg
